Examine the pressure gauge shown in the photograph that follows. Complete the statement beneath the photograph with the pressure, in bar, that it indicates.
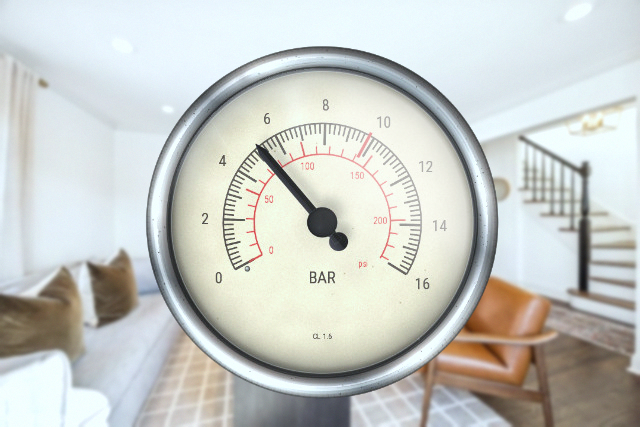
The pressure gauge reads 5.2 bar
